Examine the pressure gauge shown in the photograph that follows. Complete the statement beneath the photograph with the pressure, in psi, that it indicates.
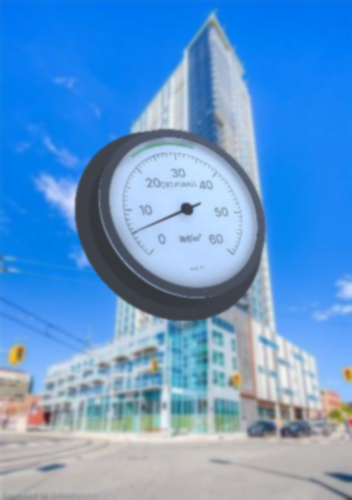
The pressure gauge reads 5 psi
